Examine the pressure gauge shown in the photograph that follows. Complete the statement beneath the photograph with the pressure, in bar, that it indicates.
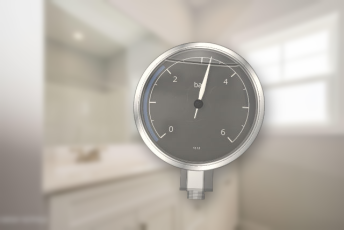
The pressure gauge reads 3.25 bar
